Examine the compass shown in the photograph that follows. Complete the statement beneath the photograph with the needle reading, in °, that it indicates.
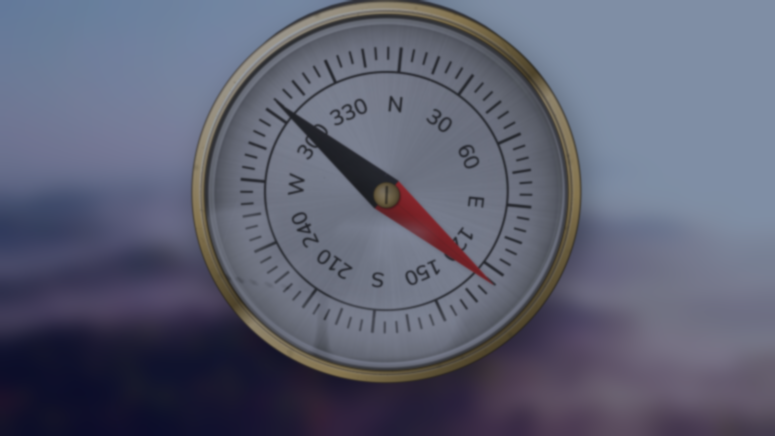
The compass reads 125 °
